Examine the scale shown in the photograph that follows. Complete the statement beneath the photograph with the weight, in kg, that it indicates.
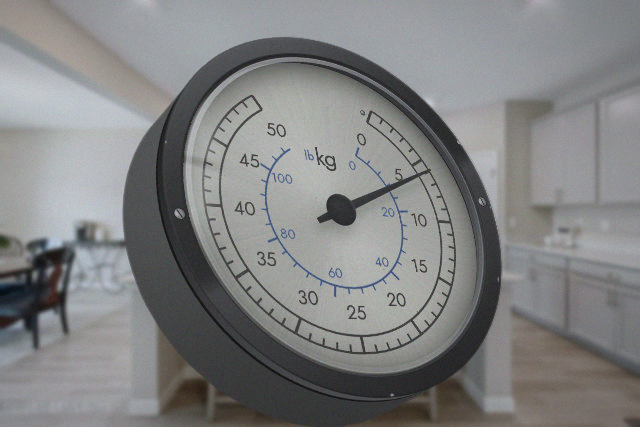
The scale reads 6 kg
